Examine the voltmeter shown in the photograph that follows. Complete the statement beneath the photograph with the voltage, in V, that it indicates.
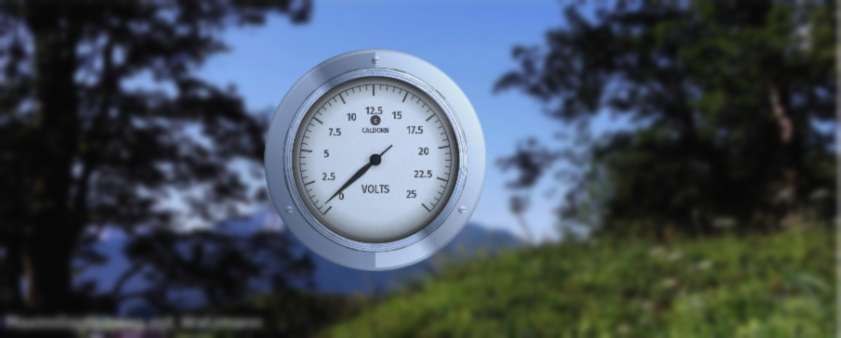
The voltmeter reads 0.5 V
